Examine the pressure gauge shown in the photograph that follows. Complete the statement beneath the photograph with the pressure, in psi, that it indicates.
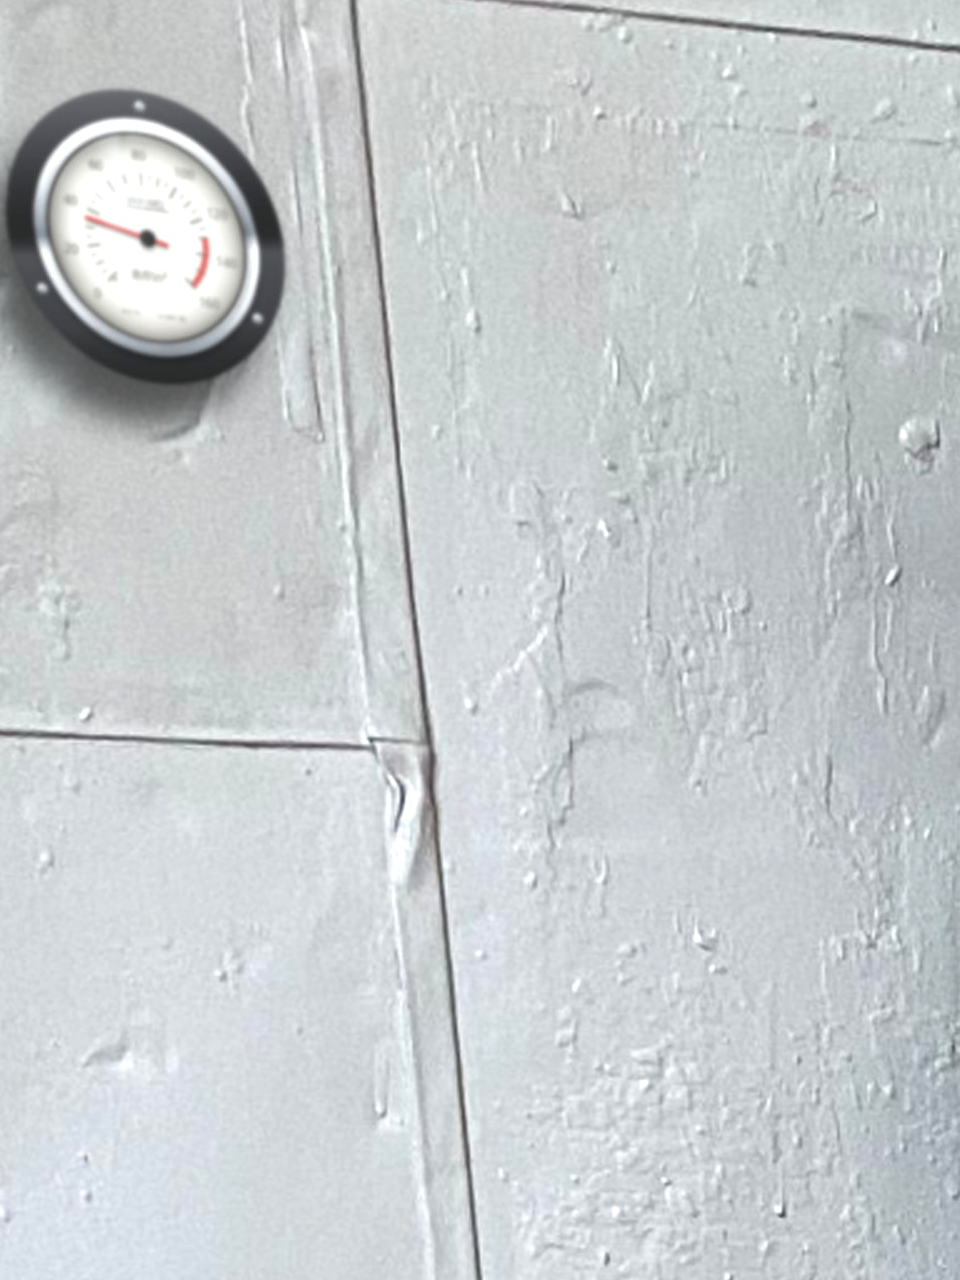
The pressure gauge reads 35 psi
